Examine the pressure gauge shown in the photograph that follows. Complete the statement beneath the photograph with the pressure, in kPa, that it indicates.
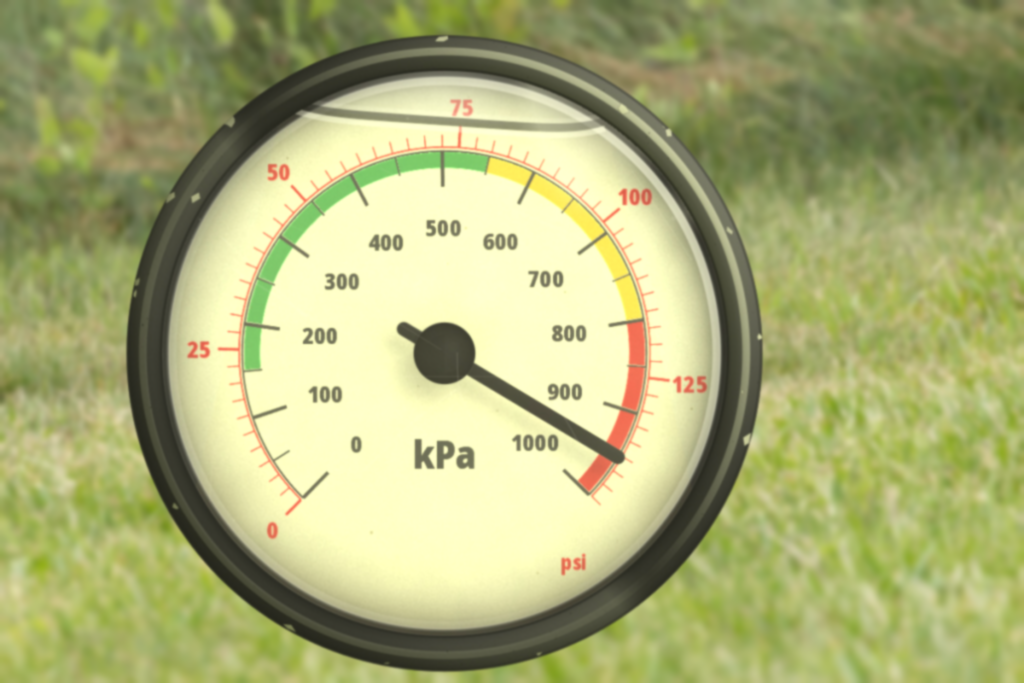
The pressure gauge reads 950 kPa
